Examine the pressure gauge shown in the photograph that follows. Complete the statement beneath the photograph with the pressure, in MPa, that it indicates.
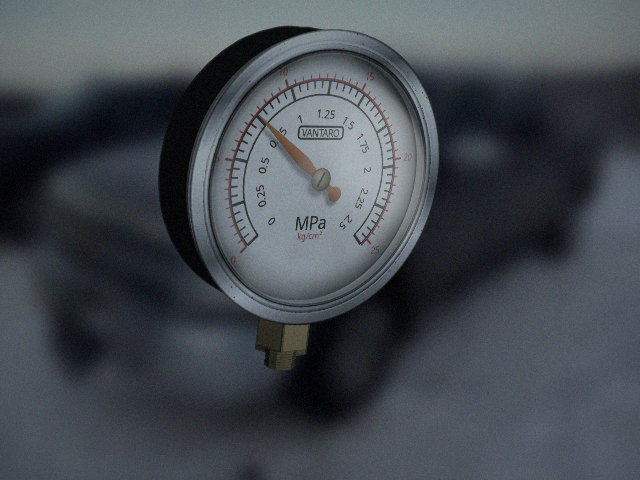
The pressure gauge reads 0.75 MPa
